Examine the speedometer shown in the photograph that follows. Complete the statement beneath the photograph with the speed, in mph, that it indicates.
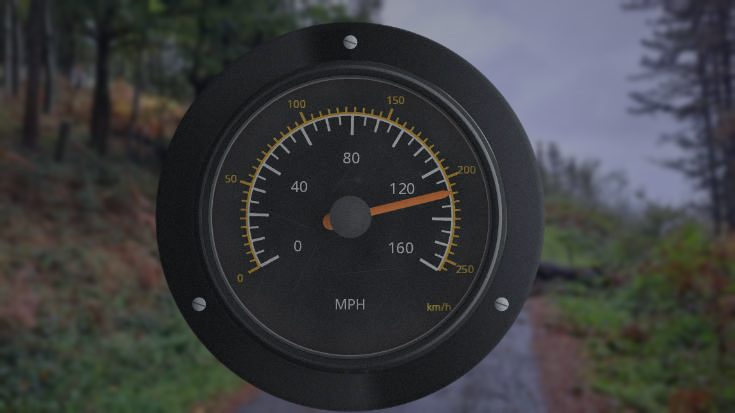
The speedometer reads 130 mph
